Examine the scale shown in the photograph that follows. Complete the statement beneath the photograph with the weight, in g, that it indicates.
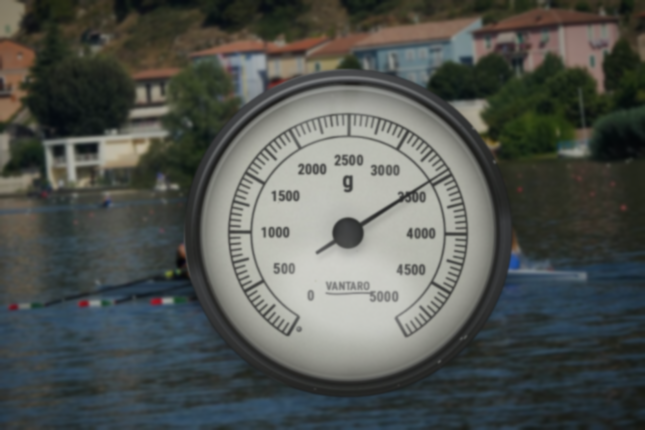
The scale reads 3450 g
